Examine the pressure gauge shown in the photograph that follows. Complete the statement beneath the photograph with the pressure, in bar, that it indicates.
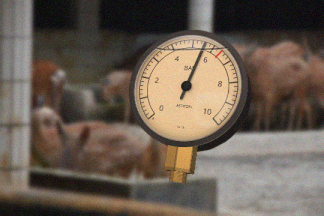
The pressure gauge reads 5.6 bar
